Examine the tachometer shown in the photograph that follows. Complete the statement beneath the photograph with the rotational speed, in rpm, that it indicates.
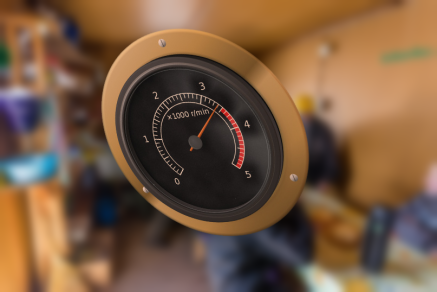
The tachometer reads 3400 rpm
